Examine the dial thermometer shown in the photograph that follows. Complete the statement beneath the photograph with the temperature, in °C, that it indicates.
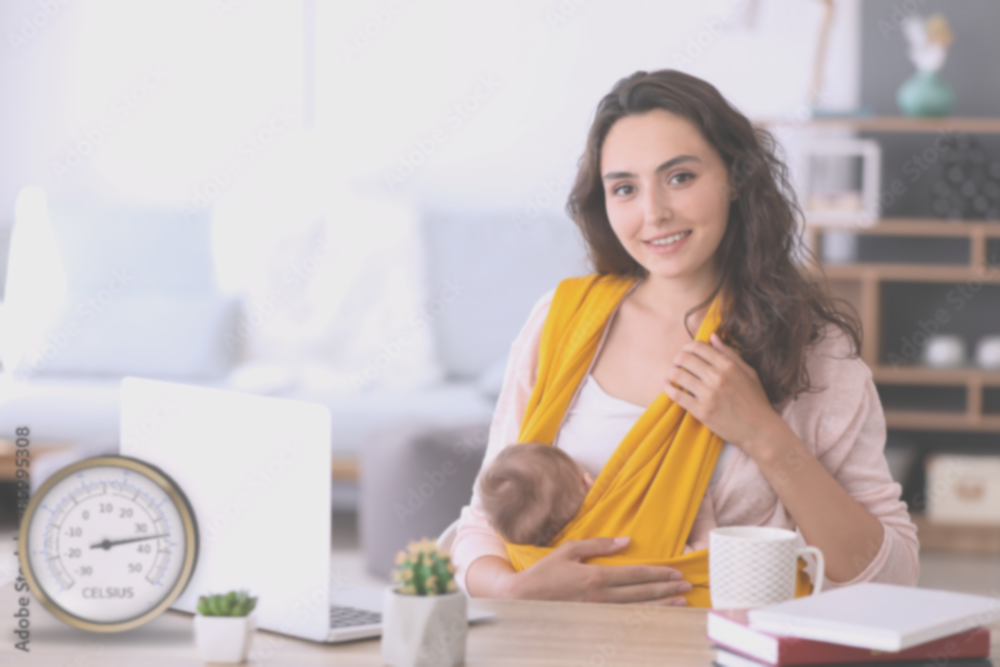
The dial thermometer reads 35 °C
